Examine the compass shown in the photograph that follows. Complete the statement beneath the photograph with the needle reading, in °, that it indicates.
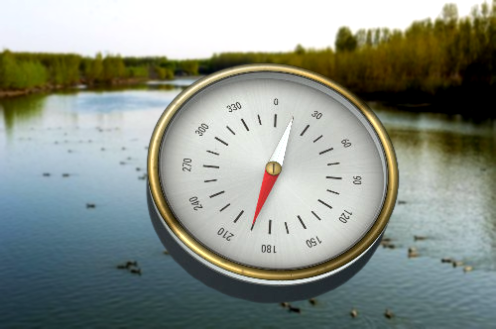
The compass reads 195 °
